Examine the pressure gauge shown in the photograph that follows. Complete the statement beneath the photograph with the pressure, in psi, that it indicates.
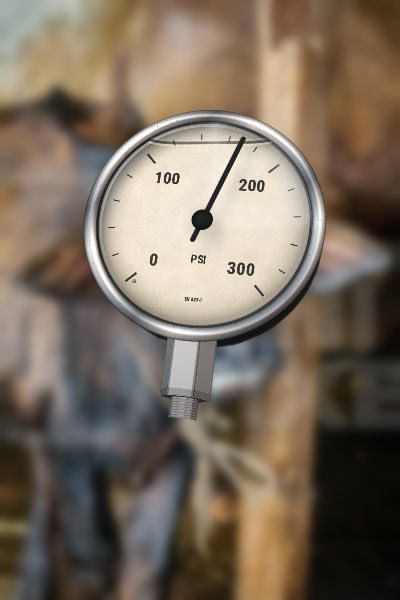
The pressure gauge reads 170 psi
